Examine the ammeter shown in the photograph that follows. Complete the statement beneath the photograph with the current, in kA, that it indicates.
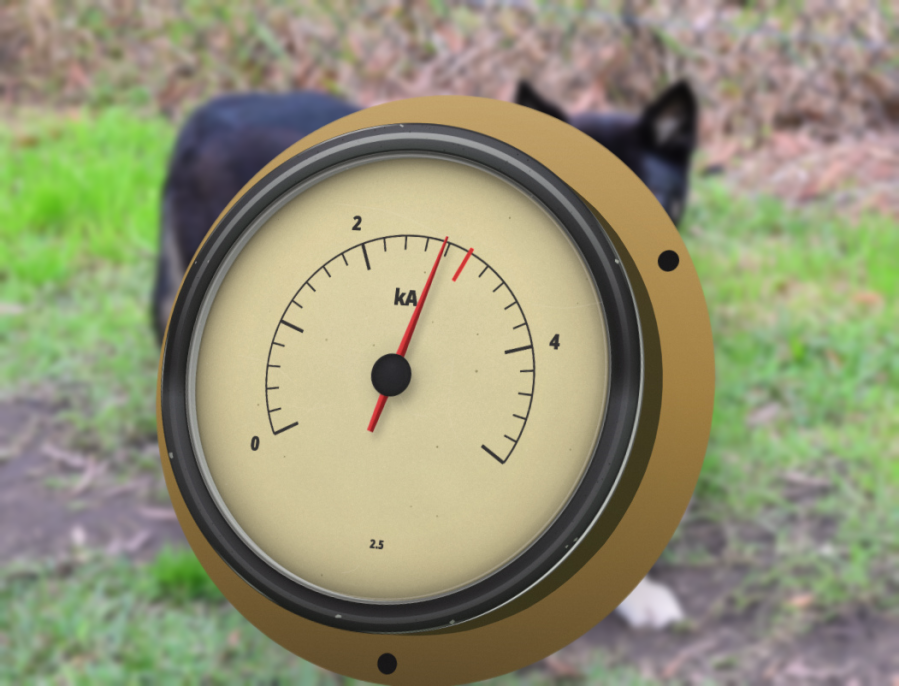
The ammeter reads 2.8 kA
